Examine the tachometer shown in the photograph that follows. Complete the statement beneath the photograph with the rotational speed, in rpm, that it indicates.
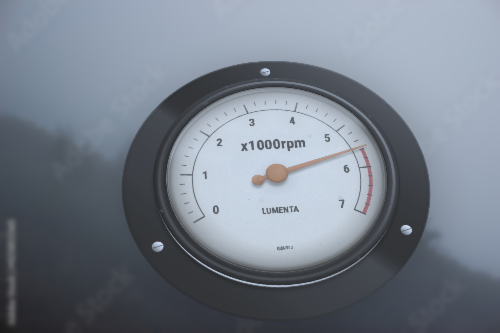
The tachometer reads 5600 rpm
